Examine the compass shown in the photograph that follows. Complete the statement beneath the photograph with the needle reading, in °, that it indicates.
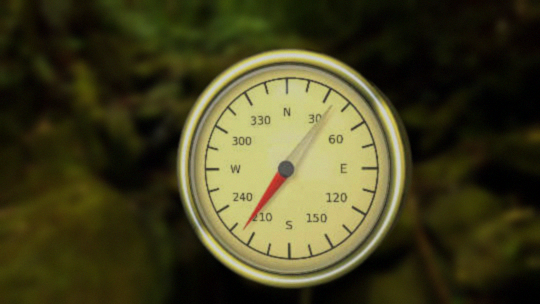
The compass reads 217.5 °
